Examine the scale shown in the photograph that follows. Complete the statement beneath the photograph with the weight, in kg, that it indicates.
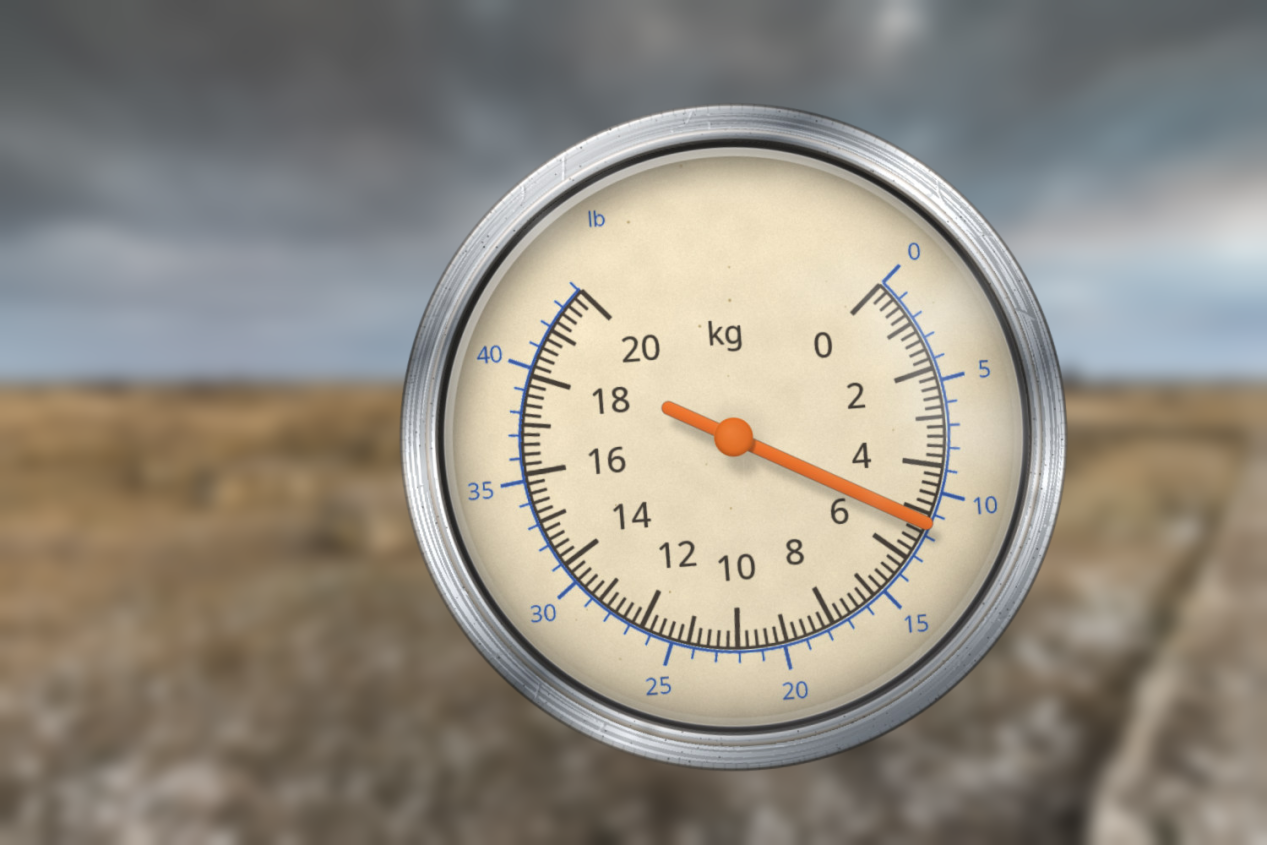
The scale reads 5.2 kg
